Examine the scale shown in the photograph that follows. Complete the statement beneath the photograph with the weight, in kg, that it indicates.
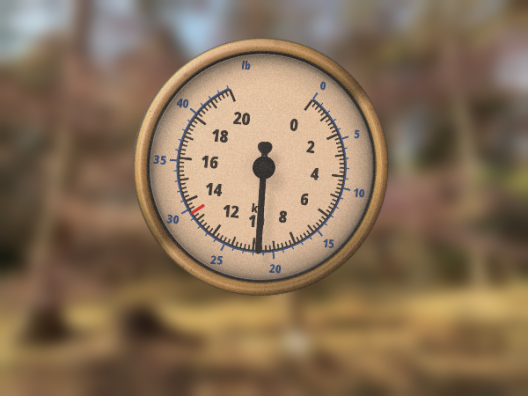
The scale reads 9.8 kg
